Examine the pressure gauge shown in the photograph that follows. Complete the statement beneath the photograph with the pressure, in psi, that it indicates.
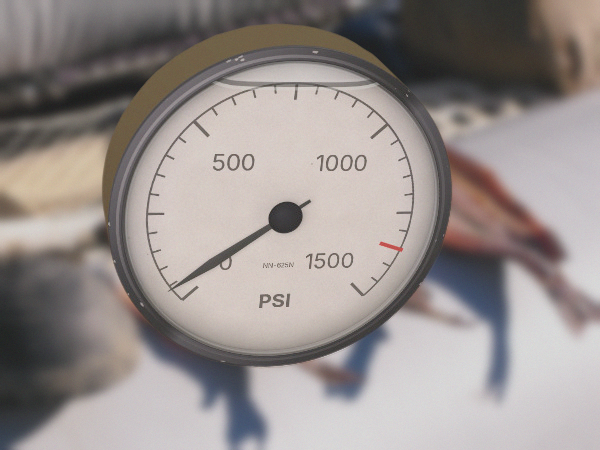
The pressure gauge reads 50 psi
